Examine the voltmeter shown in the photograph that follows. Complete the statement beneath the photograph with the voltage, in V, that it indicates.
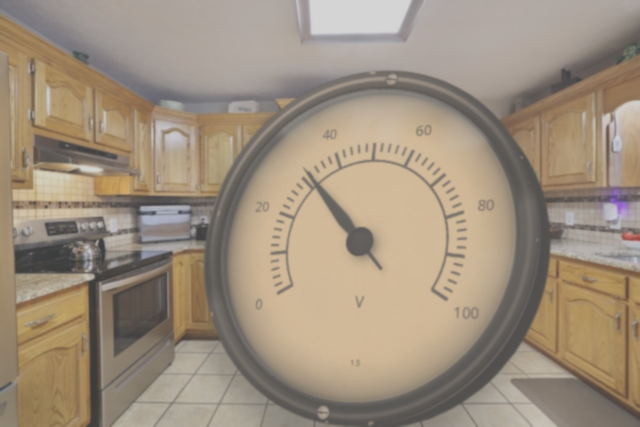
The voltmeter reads 32 V
